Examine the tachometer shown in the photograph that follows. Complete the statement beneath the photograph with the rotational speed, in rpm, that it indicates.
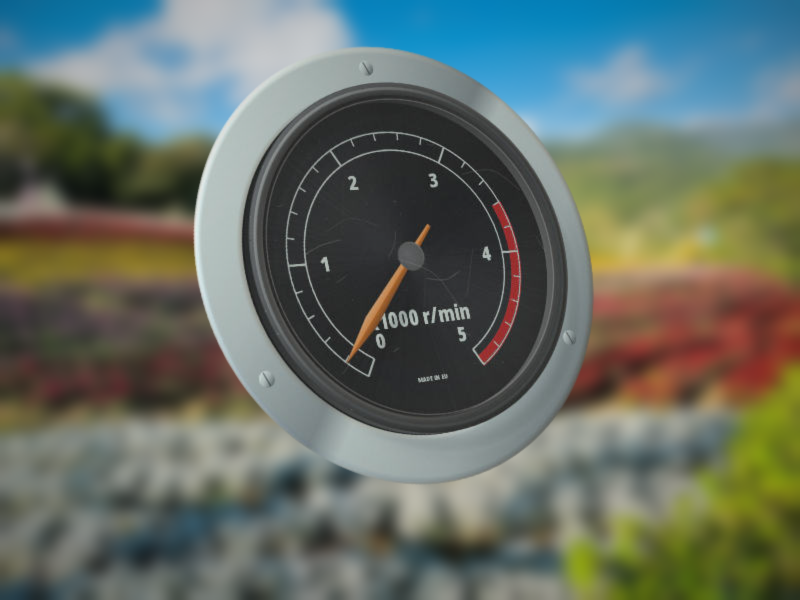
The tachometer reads 200 rpm
